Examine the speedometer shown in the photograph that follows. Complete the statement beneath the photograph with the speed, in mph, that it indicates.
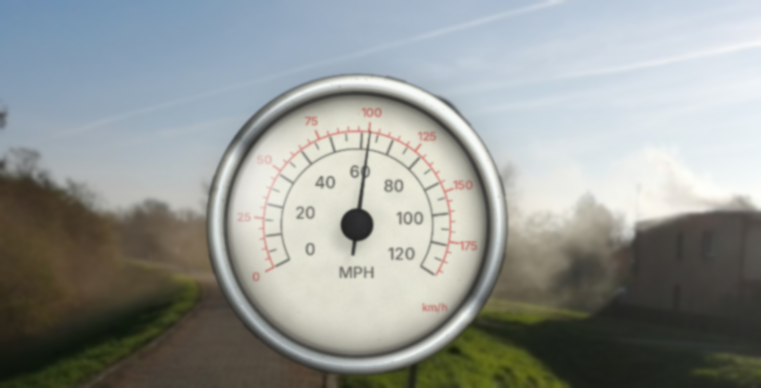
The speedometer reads 62.5 mph
